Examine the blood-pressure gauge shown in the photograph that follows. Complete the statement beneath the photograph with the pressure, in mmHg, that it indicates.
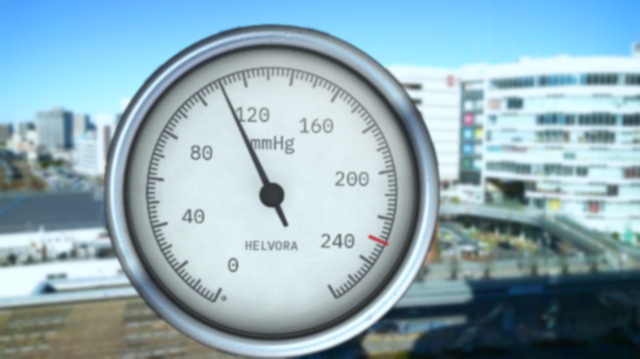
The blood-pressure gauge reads 110 mmHg
